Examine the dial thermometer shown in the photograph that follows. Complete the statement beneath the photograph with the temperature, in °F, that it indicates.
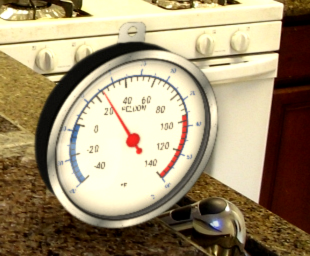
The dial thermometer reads 24 °F
